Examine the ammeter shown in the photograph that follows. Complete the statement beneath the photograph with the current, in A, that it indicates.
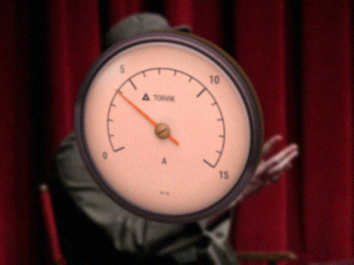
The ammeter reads 4 A
